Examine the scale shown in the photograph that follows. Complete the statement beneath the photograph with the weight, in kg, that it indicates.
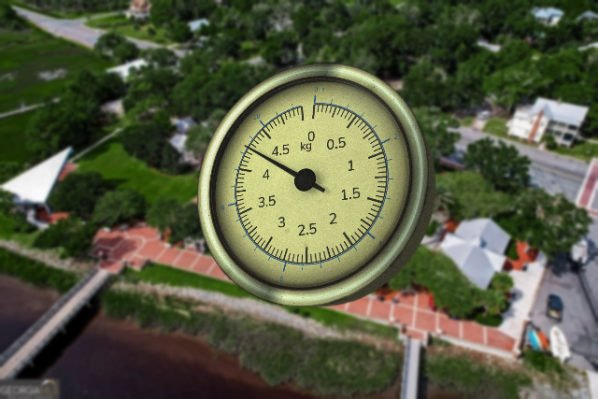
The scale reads 4.25 kg
